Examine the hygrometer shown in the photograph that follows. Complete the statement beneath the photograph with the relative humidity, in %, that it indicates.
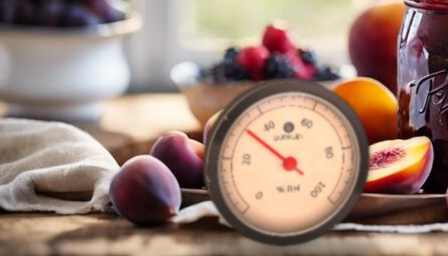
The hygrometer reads 32 %
